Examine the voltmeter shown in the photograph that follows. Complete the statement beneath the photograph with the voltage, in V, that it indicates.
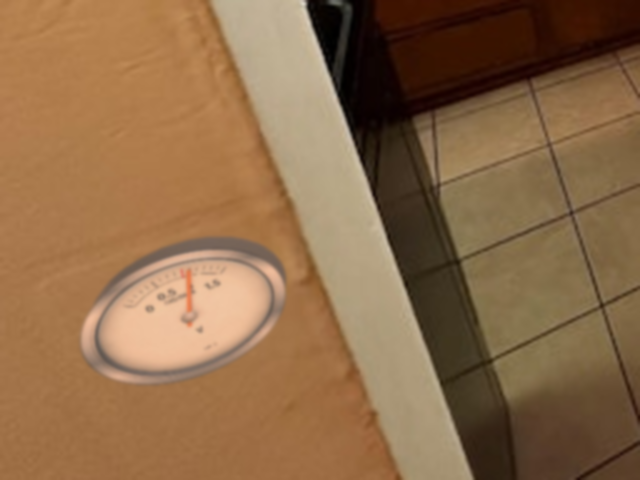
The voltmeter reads 1 V
